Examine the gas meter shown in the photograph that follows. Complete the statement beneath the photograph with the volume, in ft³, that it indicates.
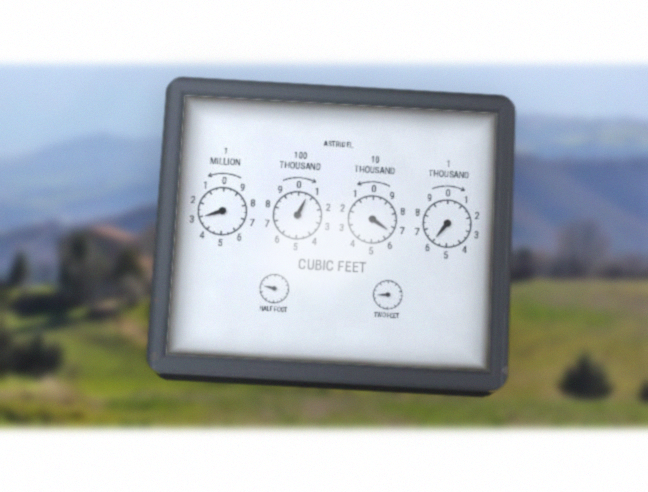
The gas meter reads 306600 ft³
